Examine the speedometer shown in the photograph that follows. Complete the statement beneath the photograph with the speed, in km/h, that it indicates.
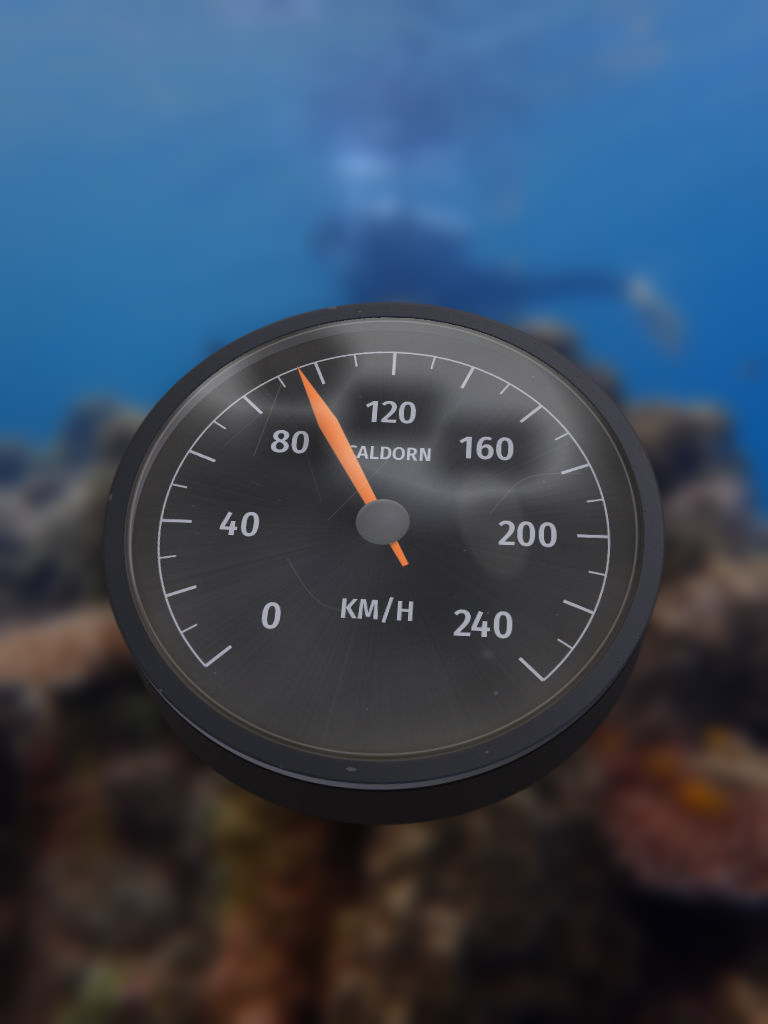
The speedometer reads 95 km/h
